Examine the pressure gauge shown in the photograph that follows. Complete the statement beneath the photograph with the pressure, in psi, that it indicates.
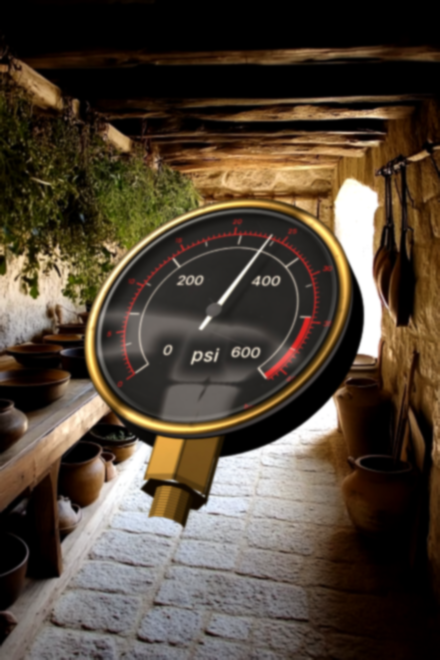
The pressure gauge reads 350 psi
